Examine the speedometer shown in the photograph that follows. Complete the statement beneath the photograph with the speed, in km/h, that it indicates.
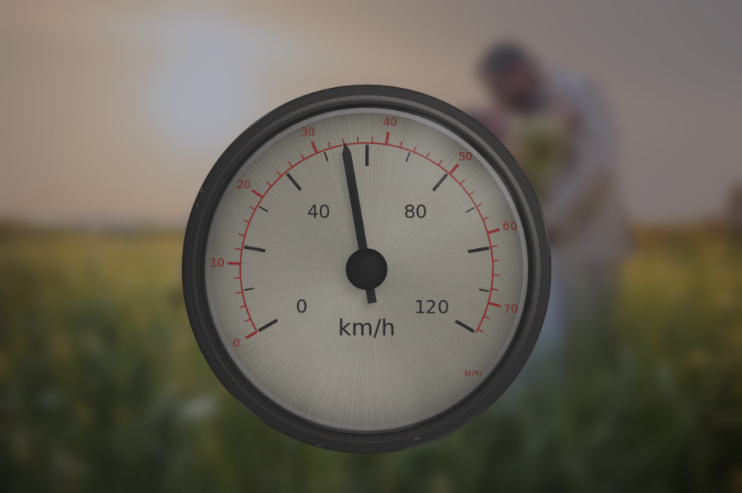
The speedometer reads 55 km/h
